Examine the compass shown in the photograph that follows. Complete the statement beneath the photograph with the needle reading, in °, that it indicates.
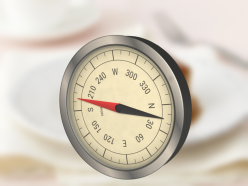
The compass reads 195 °
